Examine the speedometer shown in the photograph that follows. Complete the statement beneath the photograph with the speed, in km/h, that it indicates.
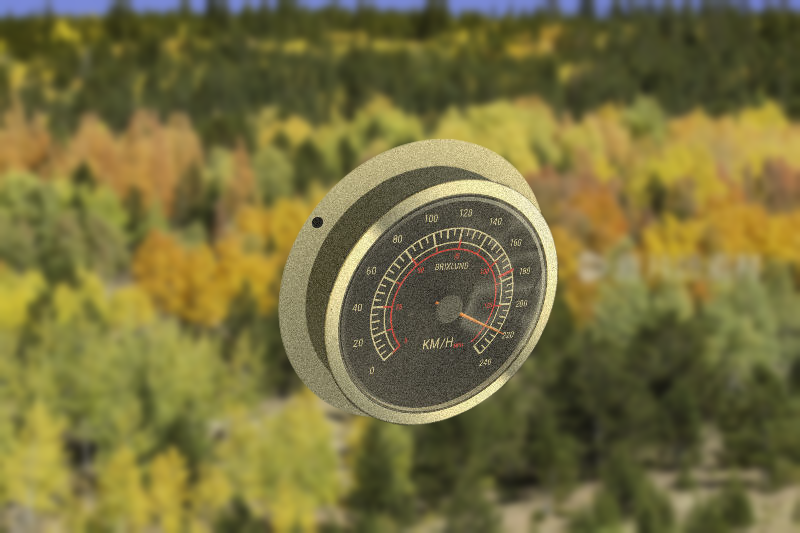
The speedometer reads 220 km/h
